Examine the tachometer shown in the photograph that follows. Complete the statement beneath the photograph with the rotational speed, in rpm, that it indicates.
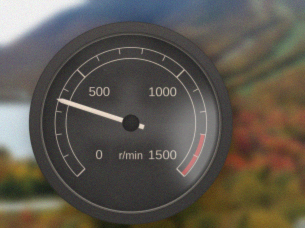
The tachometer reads 350 rpm
